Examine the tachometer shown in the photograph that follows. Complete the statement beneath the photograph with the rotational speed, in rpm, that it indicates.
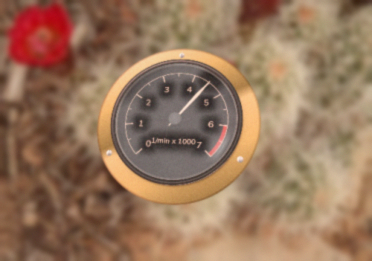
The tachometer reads 4500 rpm
